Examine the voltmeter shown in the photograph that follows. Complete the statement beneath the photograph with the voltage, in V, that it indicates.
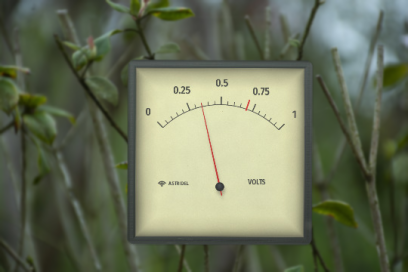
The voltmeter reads 0.35 V
